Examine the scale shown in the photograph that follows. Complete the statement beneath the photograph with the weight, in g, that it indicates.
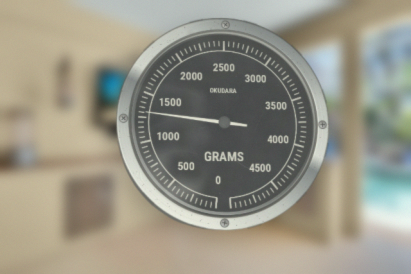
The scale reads 1300 g
